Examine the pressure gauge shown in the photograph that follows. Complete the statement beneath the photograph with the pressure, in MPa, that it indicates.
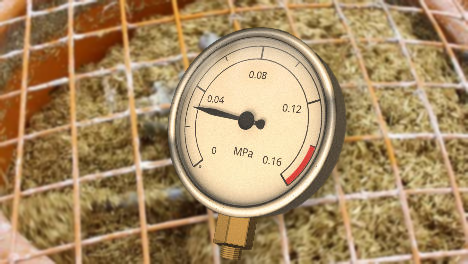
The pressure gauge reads 0.03 MPa
